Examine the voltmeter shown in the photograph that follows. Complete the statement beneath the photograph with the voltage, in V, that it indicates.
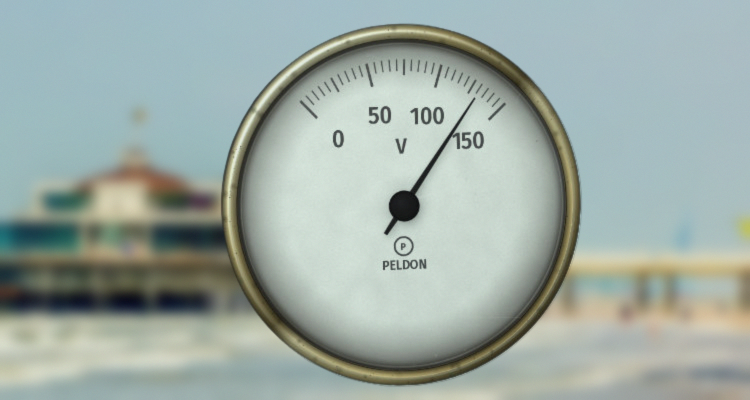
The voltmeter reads 130 V
